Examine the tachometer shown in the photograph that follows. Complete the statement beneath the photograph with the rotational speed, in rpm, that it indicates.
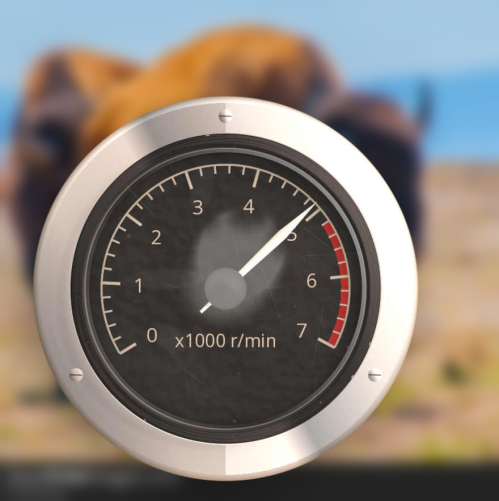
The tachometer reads 4900 rpm
